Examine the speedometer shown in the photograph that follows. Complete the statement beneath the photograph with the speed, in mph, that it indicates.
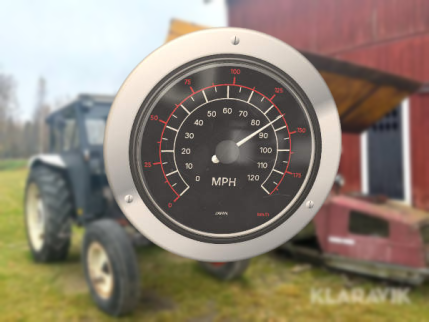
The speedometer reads 85 mph
